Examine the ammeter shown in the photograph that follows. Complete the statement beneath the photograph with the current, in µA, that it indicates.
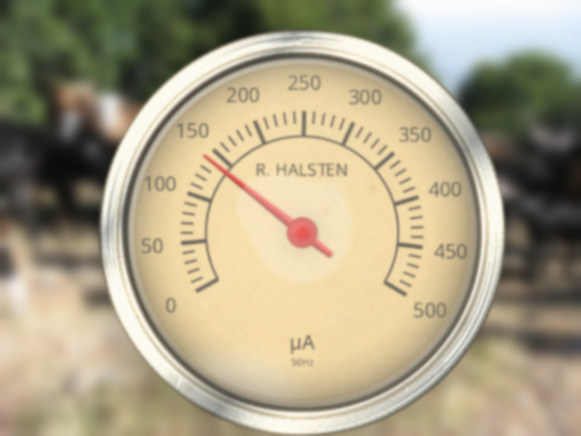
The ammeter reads 140 µA
